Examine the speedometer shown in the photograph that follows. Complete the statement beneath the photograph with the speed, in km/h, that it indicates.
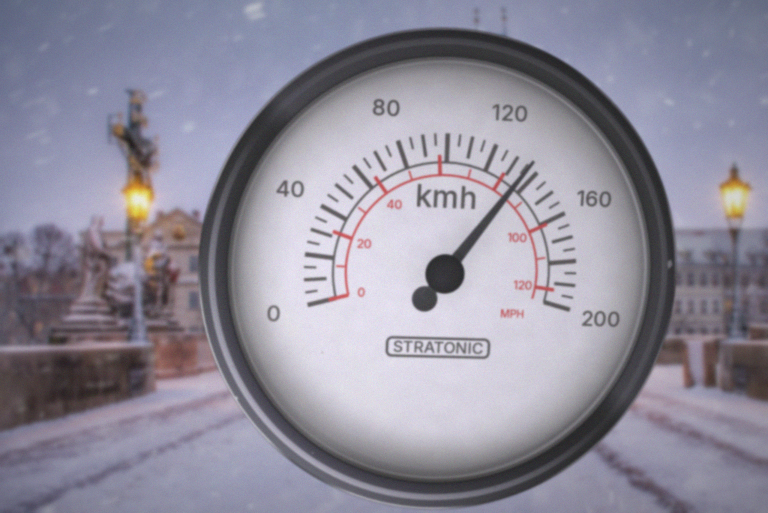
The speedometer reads 135 km/h
